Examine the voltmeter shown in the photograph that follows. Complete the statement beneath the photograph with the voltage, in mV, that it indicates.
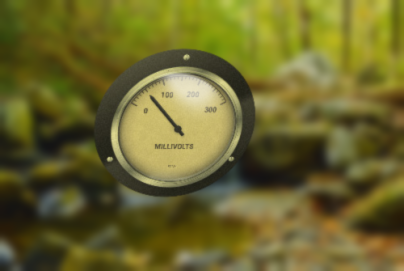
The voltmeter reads 50 mV
